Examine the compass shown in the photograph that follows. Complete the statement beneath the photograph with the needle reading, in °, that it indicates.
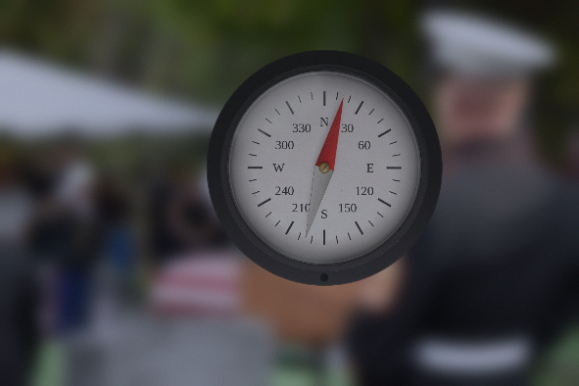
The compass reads 15 °
